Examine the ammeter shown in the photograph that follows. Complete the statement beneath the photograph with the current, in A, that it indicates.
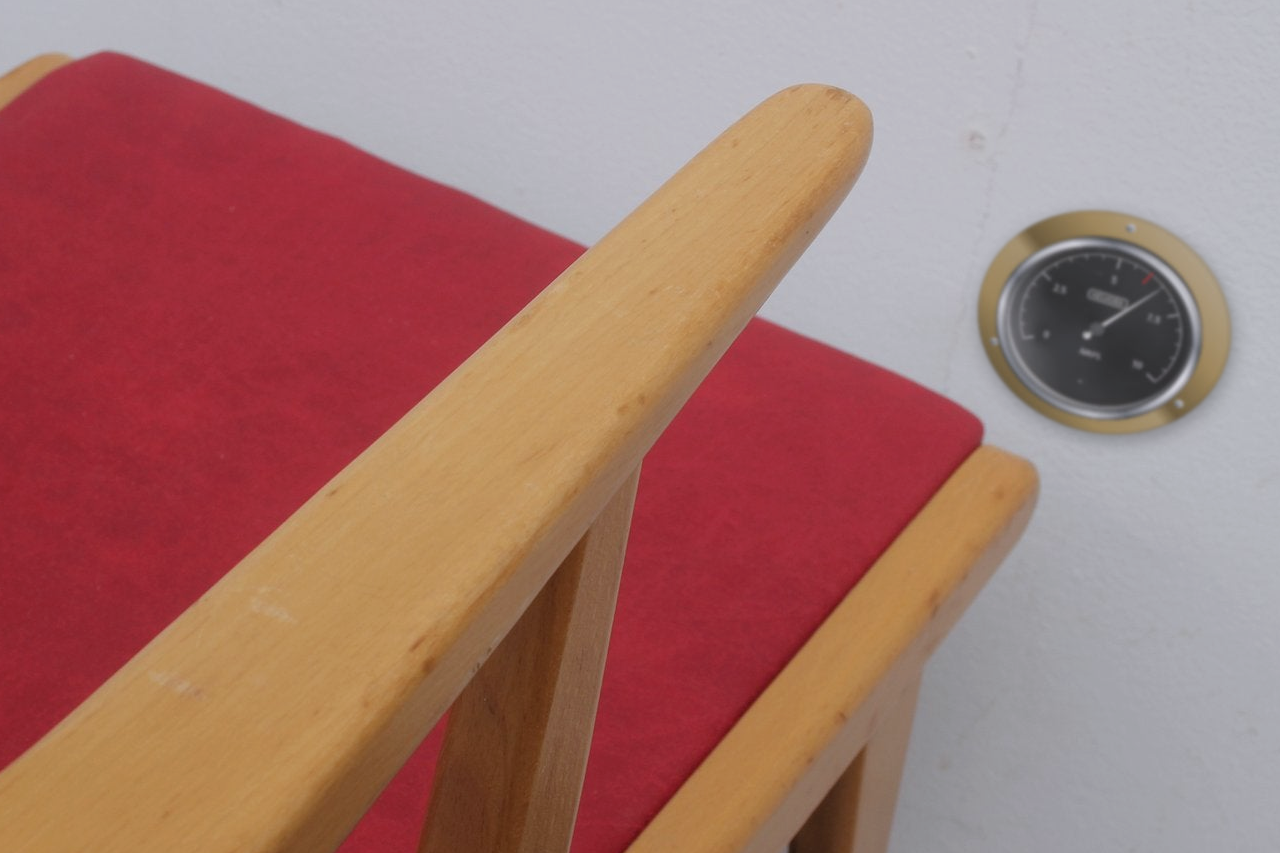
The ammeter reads 6.5 A
